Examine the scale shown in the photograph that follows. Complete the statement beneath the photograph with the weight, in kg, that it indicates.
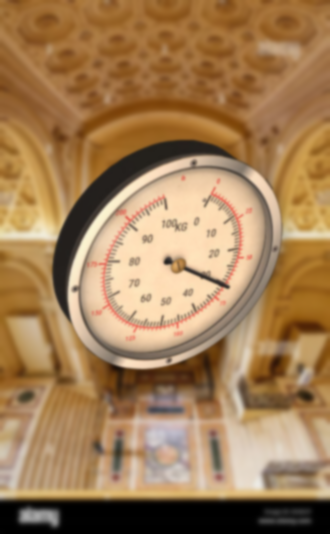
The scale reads 30 kg
